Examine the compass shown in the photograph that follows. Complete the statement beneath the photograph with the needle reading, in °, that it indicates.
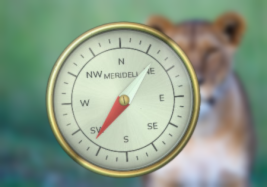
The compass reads 220 °
